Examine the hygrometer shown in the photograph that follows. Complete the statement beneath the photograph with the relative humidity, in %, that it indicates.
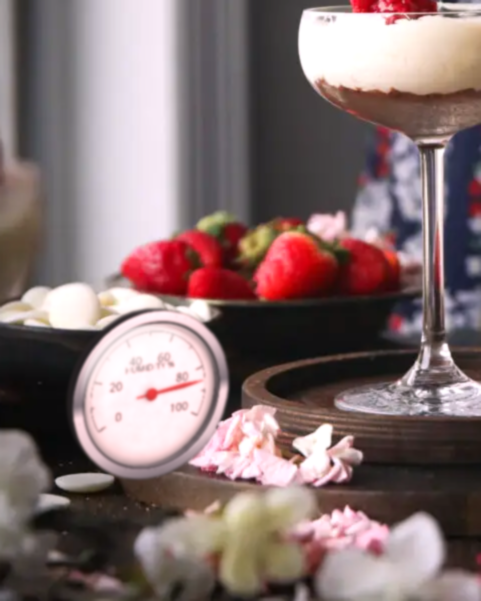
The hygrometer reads 85 %
